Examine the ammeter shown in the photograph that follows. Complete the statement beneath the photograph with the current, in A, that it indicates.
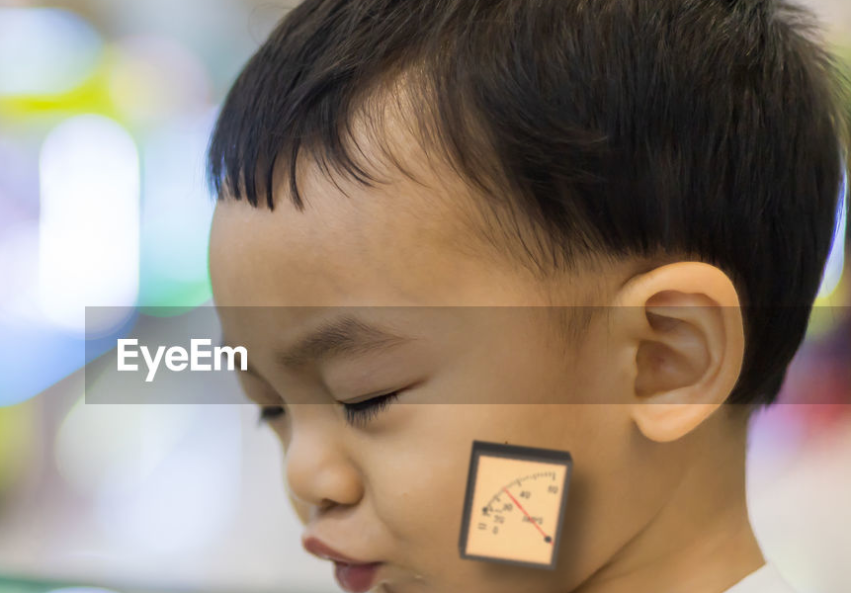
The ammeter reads 35 A
